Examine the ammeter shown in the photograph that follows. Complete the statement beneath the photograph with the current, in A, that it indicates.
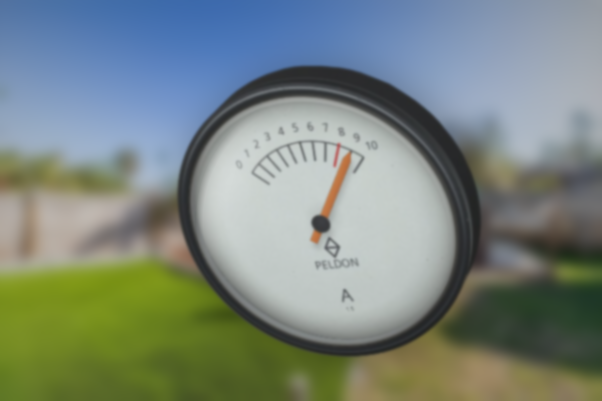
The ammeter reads 9 A
